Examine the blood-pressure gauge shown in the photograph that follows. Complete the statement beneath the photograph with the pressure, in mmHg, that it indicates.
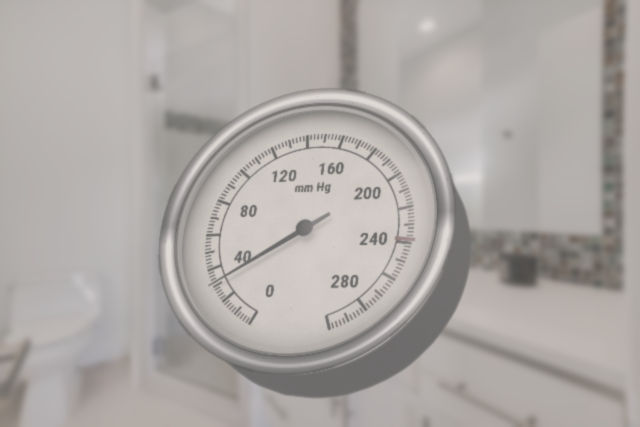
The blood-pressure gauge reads 30 mmHg
